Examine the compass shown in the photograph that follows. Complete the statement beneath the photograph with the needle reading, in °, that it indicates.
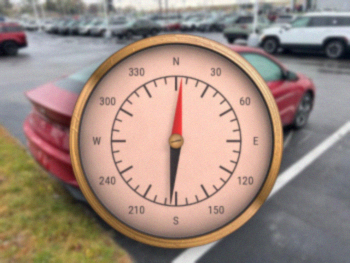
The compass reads 5 °
